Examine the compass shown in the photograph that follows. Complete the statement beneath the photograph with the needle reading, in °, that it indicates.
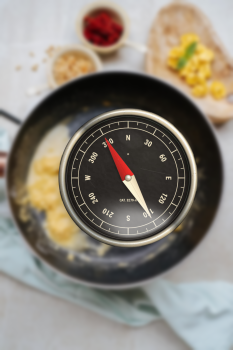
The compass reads 330 °
